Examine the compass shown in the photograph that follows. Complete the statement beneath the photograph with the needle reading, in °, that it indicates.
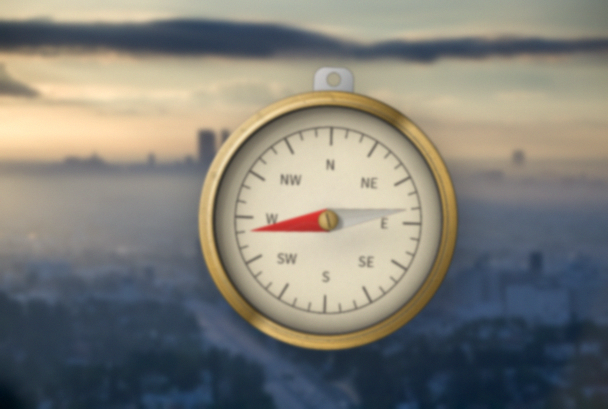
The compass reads 260 °
